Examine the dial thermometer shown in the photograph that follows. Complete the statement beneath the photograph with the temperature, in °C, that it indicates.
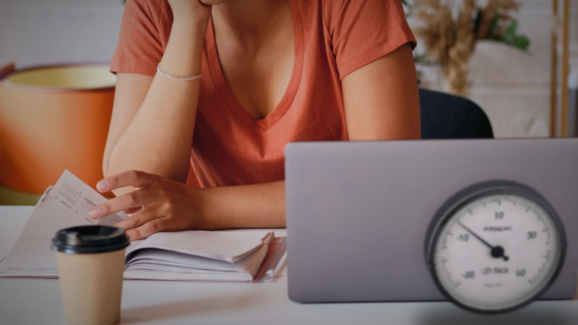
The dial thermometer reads -5 °C
